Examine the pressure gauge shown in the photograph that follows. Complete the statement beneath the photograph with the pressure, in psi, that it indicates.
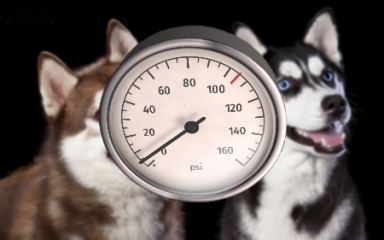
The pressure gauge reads 5 psi
